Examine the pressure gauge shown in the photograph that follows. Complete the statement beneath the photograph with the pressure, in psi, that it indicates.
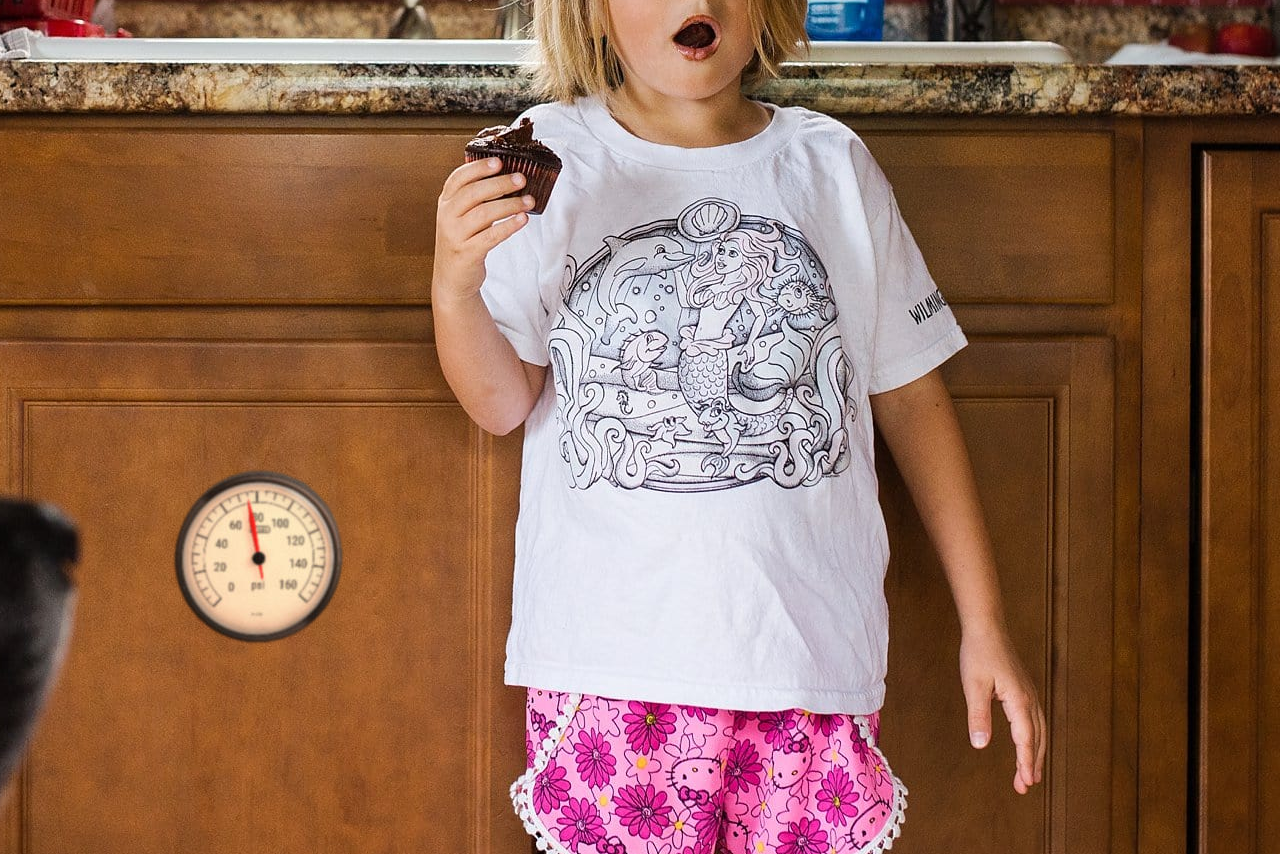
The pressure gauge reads 75 psi
